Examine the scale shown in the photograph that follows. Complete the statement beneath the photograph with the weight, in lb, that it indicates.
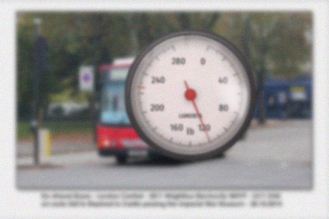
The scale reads 120 lb
